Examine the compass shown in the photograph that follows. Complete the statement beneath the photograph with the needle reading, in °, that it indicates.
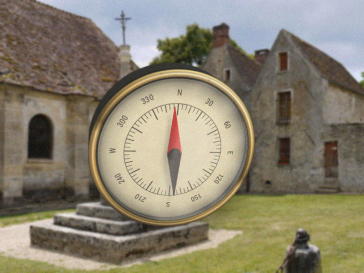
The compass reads 355 °
